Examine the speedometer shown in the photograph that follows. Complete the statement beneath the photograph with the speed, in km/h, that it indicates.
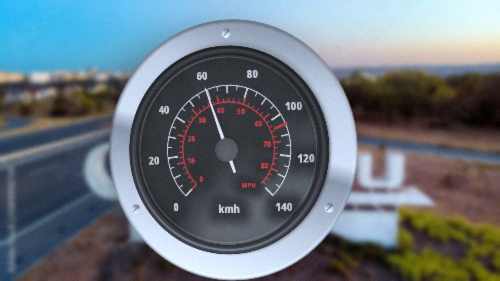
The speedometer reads 60 km/h
